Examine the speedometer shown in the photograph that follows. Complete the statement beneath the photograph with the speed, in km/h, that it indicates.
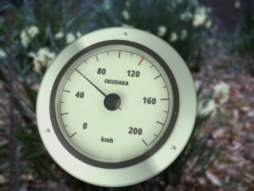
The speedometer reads 60 km/h
